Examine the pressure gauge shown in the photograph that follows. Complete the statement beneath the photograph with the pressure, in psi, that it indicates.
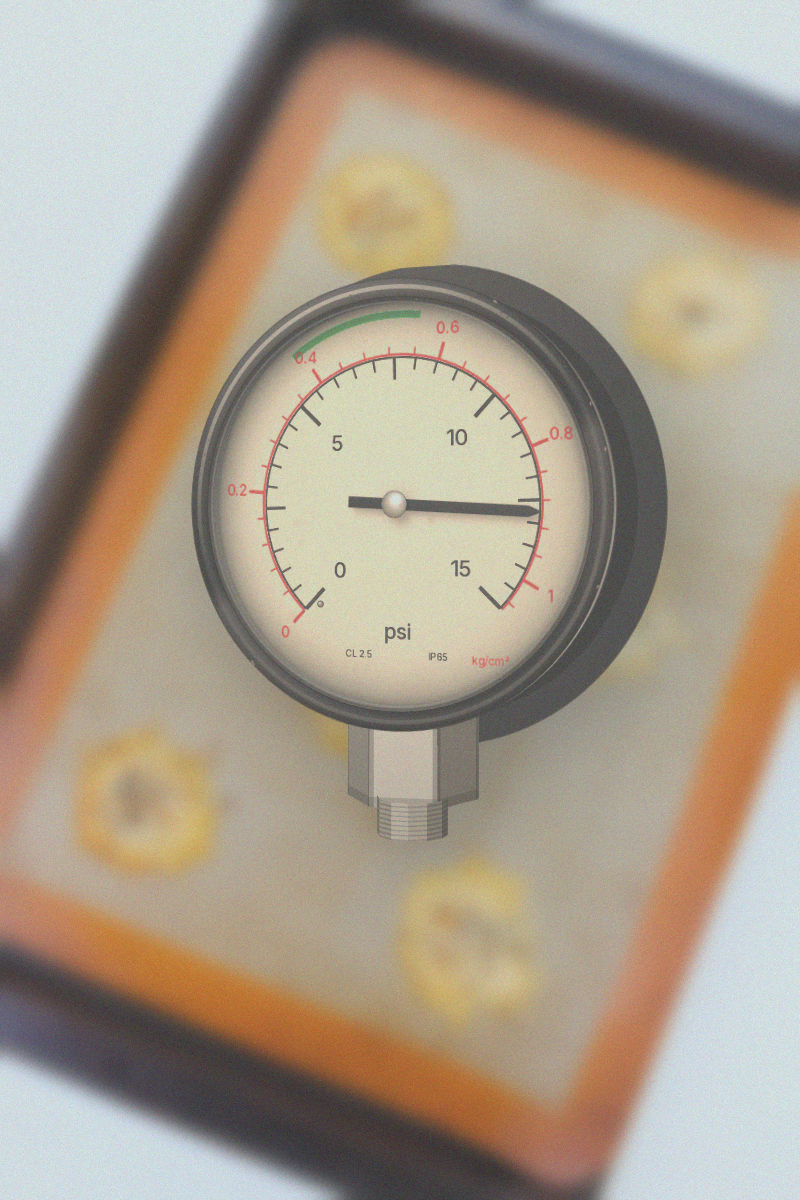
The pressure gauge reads 12.75 psi
